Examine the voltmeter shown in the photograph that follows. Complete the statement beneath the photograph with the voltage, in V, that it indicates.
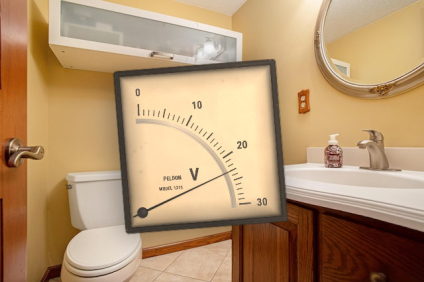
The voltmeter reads 23 V
